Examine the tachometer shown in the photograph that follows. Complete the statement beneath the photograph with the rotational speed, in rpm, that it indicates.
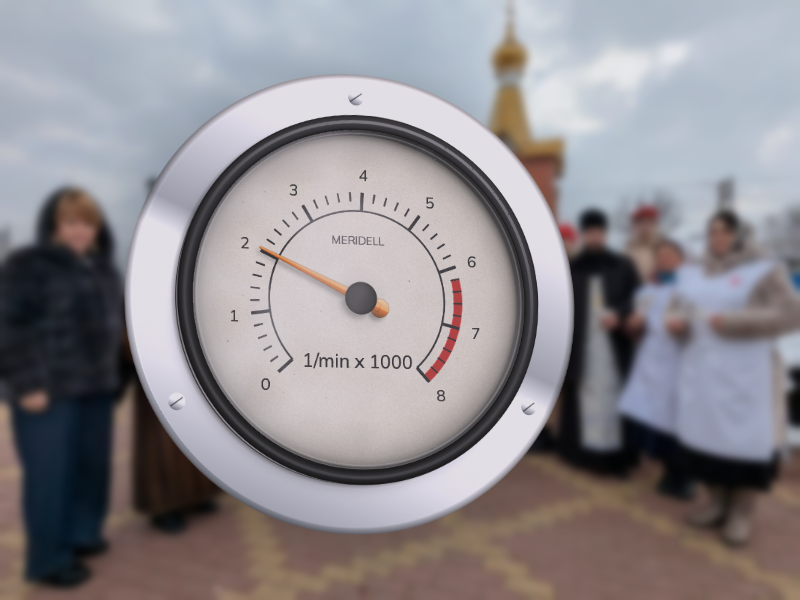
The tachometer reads 2000 rpm
